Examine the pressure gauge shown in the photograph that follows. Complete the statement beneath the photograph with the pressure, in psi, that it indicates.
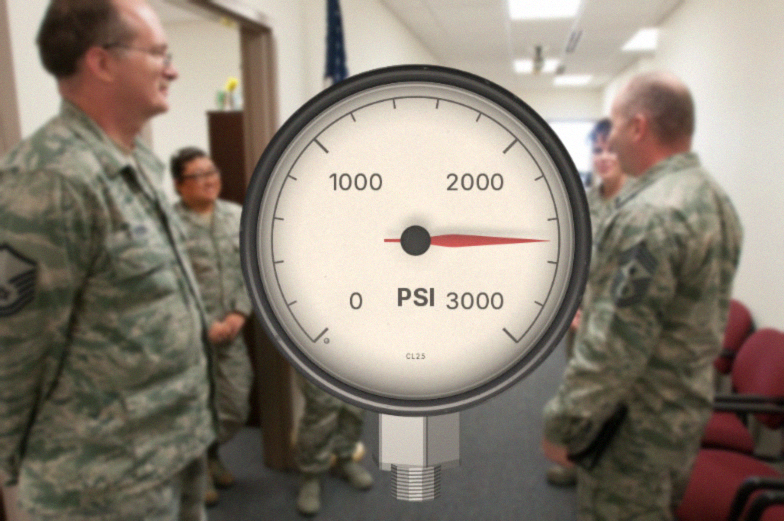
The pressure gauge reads 2500 psi
